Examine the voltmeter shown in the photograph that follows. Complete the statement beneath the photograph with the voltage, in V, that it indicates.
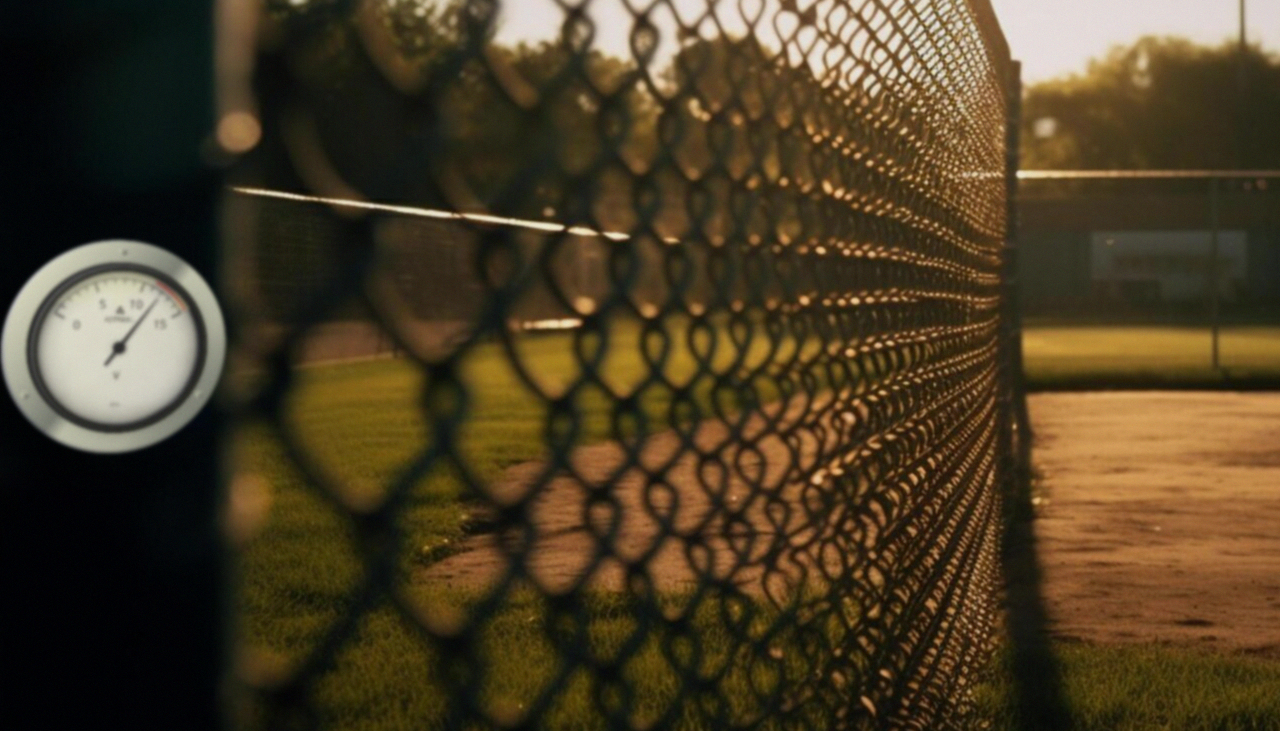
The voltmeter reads 12 V
